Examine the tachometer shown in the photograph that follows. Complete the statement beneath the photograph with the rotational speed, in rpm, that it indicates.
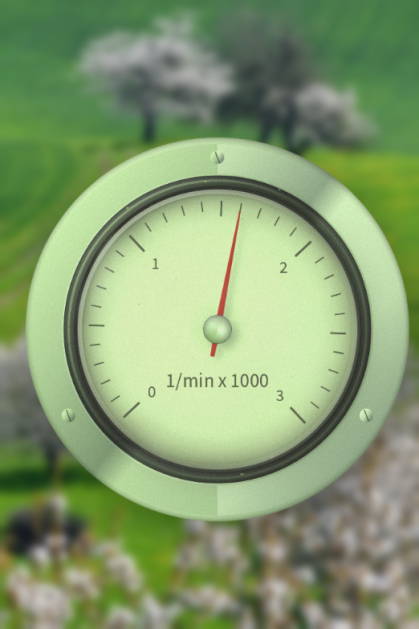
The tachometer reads 1600 rpm
